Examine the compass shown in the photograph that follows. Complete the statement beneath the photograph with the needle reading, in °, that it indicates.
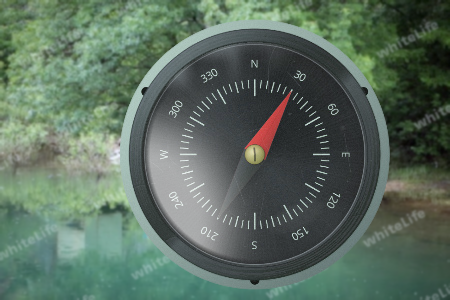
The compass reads 30 °
